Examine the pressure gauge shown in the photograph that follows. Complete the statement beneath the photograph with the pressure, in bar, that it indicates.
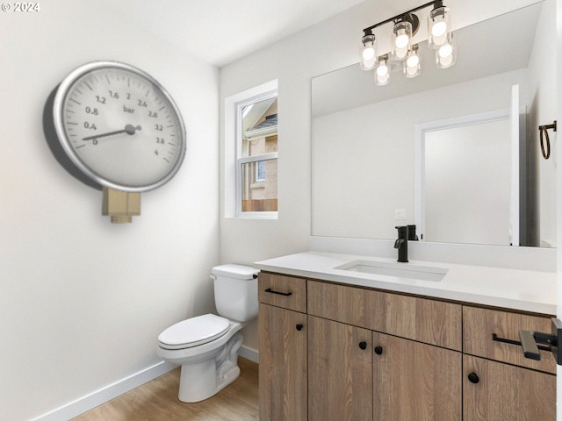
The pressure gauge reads 0.1 bar
